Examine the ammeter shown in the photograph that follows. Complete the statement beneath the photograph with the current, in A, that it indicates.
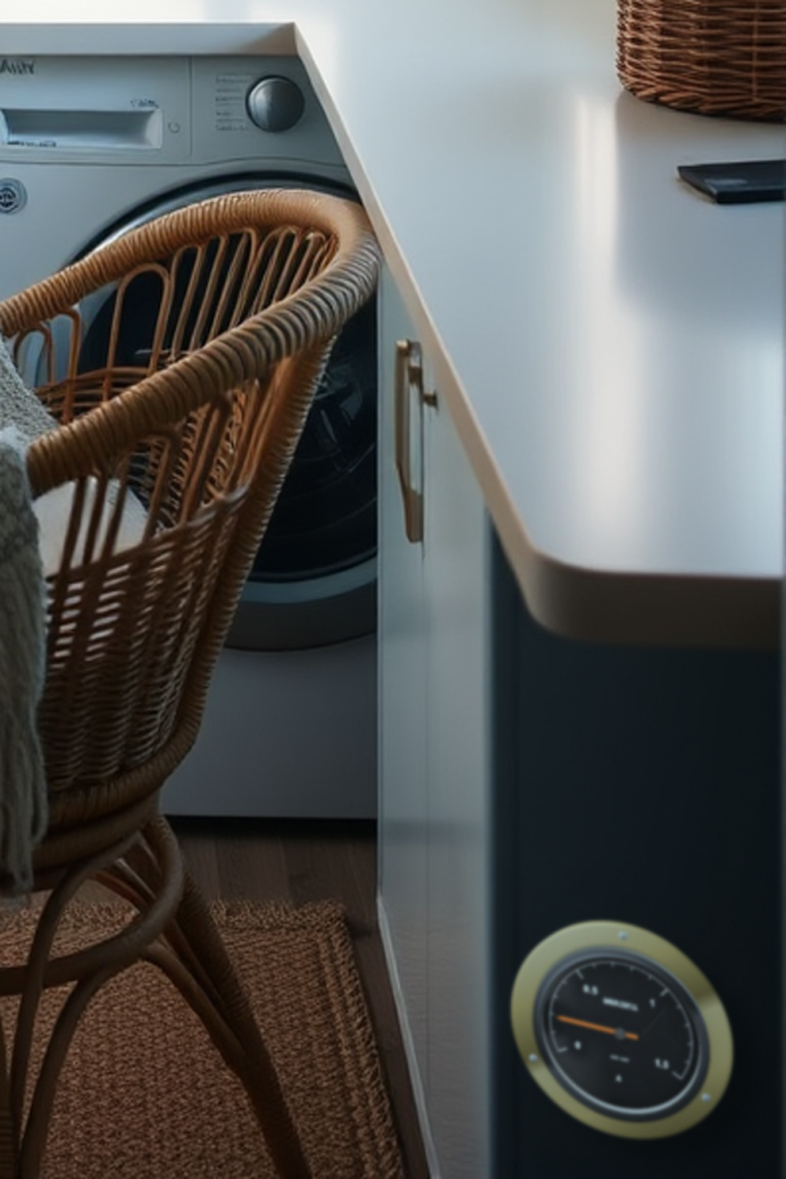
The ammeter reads 0.2 A
